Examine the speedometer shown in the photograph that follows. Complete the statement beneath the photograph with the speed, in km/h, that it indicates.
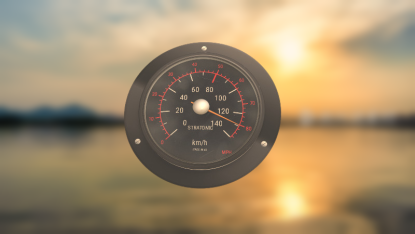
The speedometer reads 130 km/h
